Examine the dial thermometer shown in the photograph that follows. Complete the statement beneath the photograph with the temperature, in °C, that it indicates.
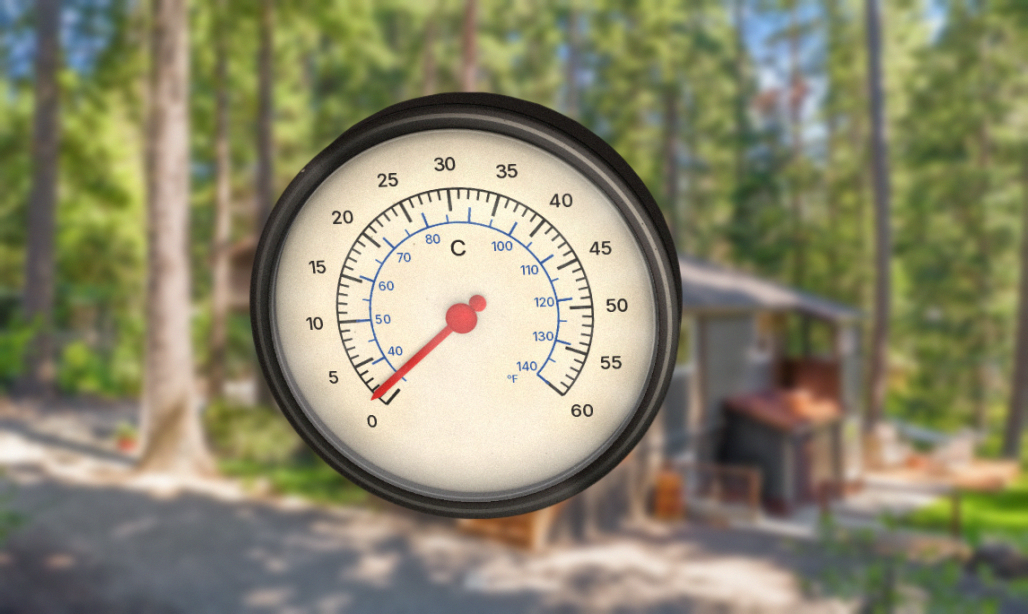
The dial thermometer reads 1.5 °C
